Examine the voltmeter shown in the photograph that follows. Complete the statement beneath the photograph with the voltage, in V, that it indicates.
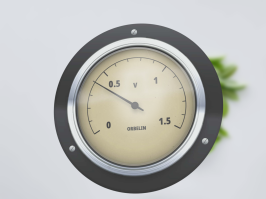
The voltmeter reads 0.4 V
